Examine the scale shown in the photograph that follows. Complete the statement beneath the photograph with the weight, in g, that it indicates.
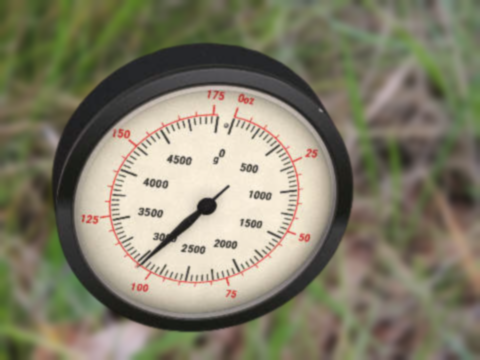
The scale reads 3000 g
